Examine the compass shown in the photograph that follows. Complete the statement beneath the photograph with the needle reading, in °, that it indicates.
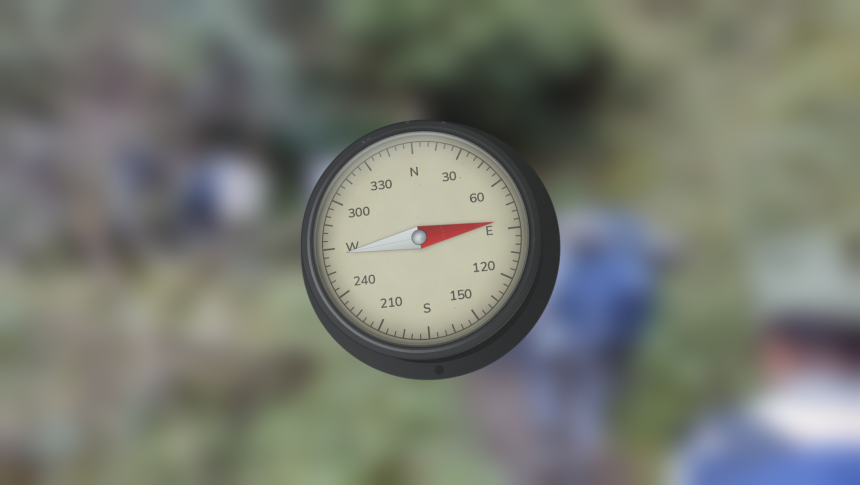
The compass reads 85 °
